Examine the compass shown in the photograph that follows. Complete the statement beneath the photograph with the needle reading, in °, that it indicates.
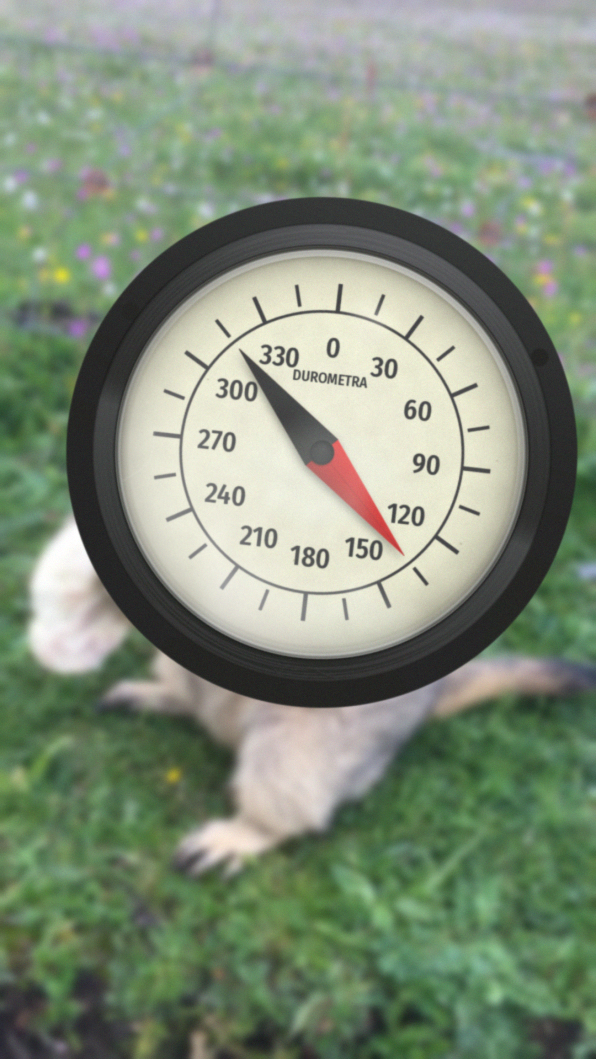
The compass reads 135 °
